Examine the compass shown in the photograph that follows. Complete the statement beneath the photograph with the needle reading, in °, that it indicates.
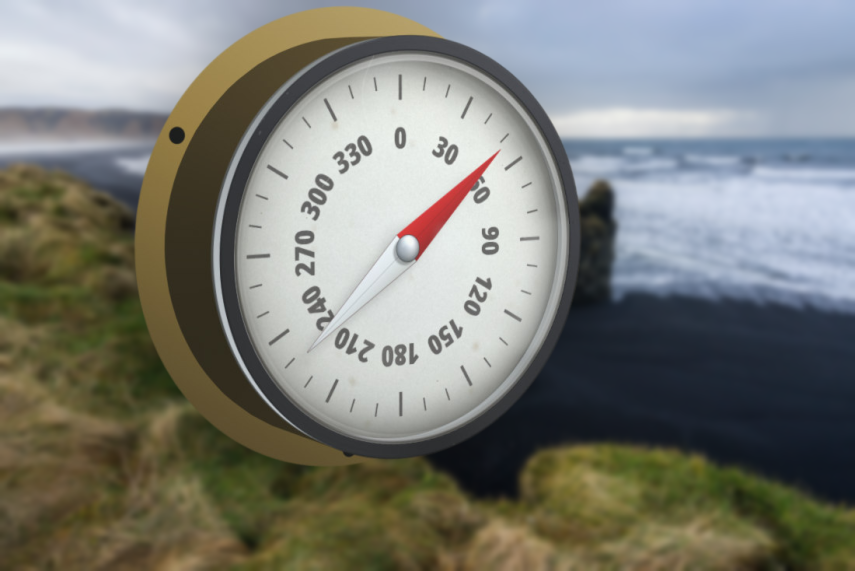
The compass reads 50 °
